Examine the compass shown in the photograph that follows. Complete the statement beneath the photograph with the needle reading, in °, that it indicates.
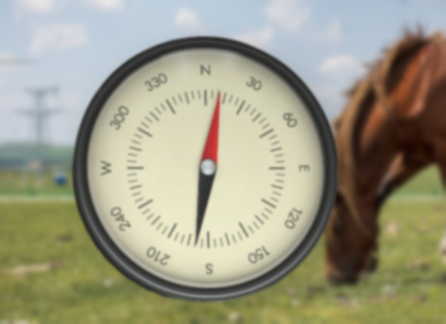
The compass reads 10 °
